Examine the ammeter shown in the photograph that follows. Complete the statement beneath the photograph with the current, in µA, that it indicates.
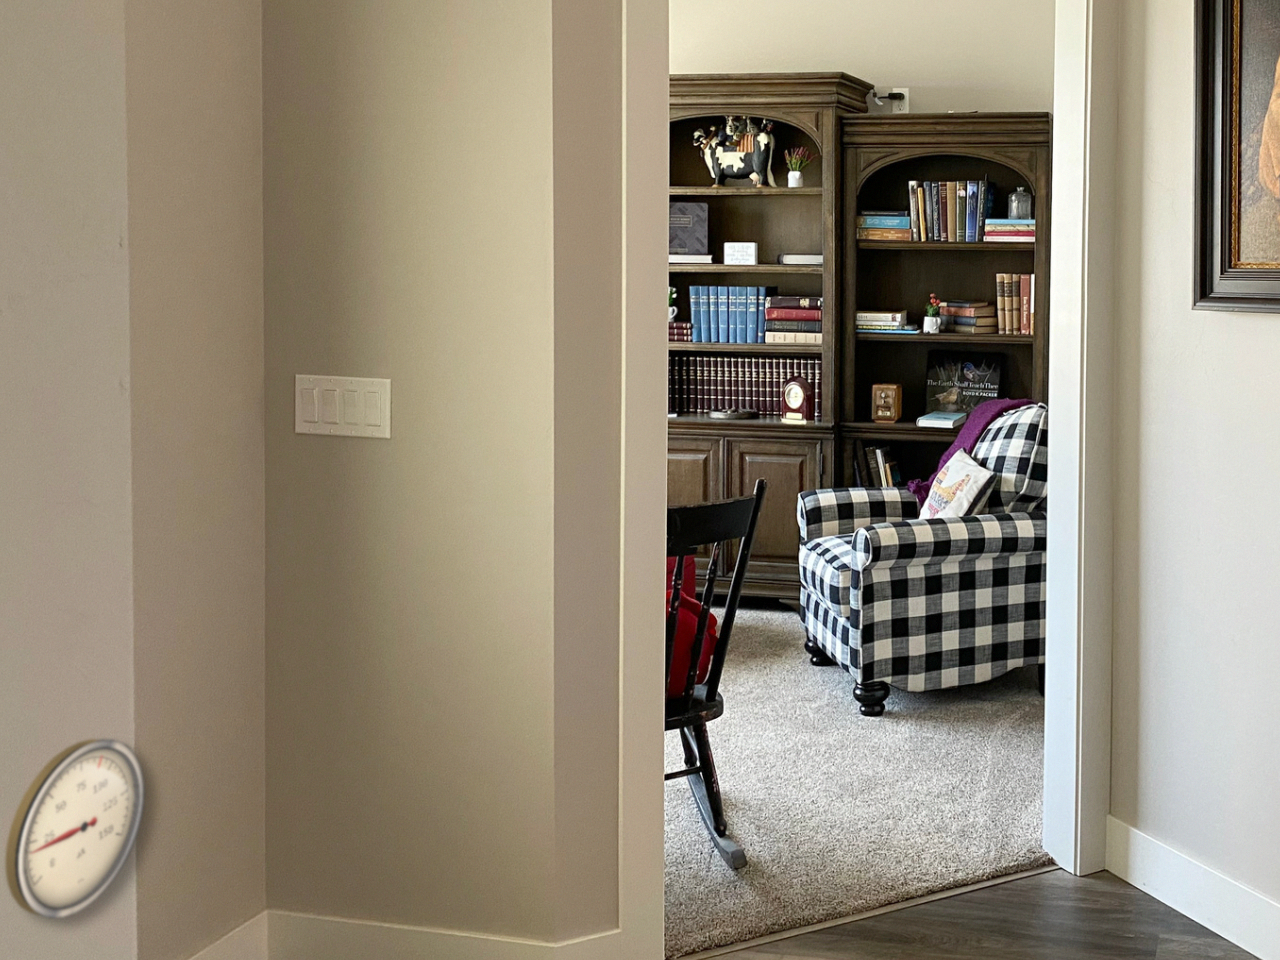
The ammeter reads 20 µA
